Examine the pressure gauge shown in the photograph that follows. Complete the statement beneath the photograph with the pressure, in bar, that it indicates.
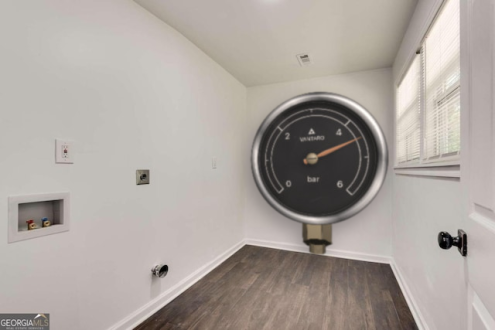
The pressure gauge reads 4.5 bar
